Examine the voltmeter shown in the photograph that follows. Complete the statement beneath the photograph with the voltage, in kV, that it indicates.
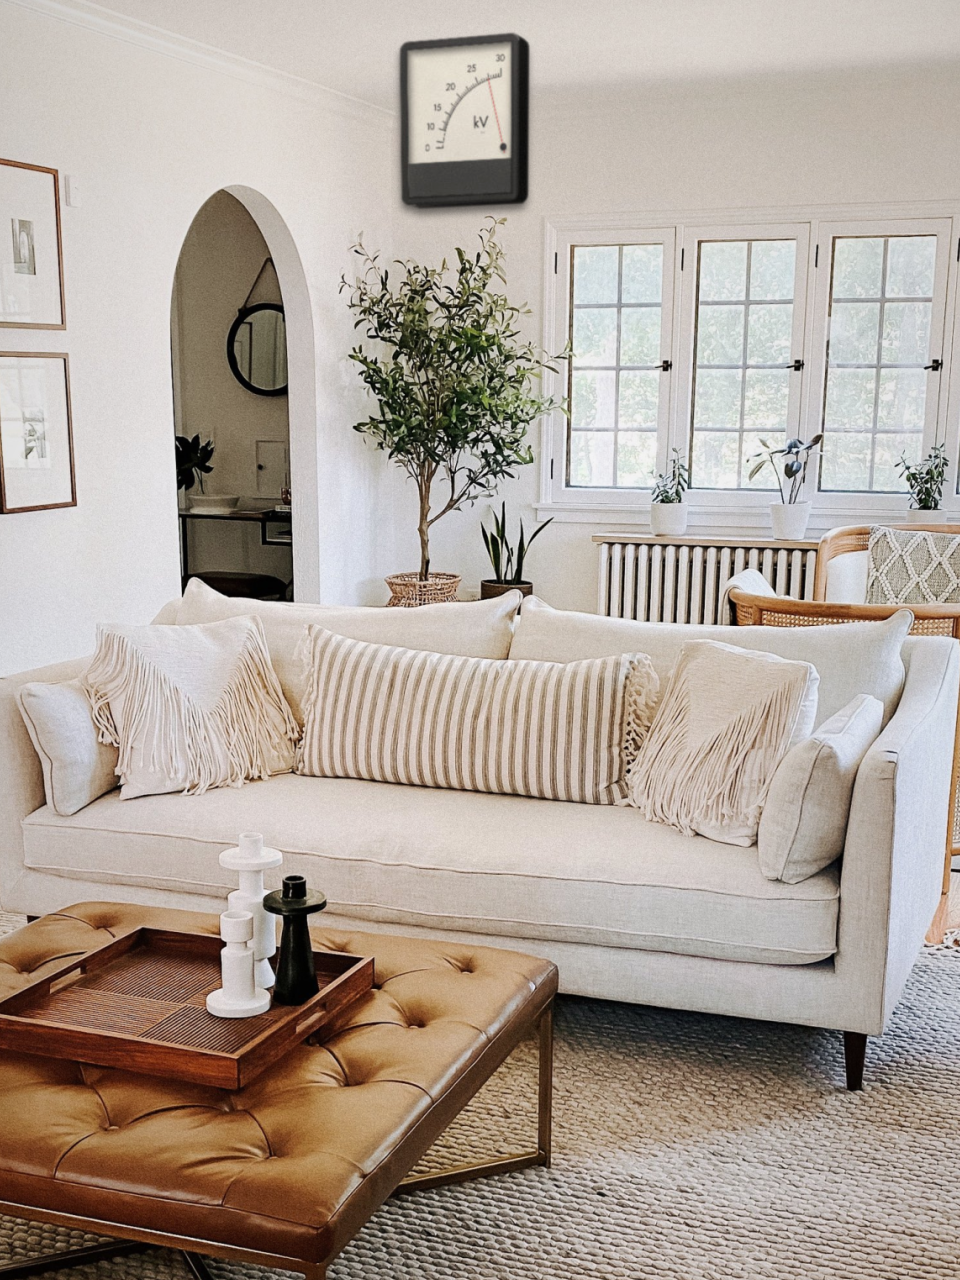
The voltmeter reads 27.5 kV
